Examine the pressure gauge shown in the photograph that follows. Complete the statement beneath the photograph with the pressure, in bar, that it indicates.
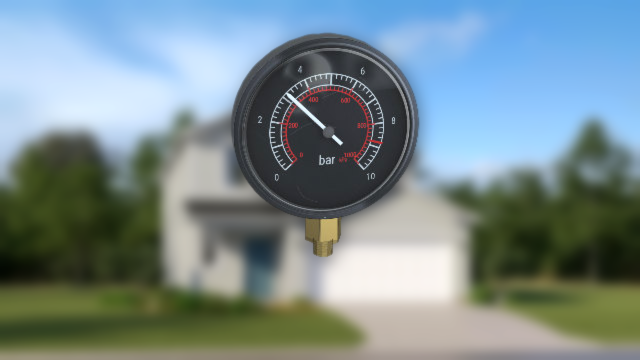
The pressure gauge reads 3.2 bar
